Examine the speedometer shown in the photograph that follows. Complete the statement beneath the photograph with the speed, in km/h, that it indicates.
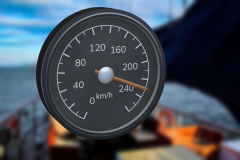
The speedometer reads 230 km/h
